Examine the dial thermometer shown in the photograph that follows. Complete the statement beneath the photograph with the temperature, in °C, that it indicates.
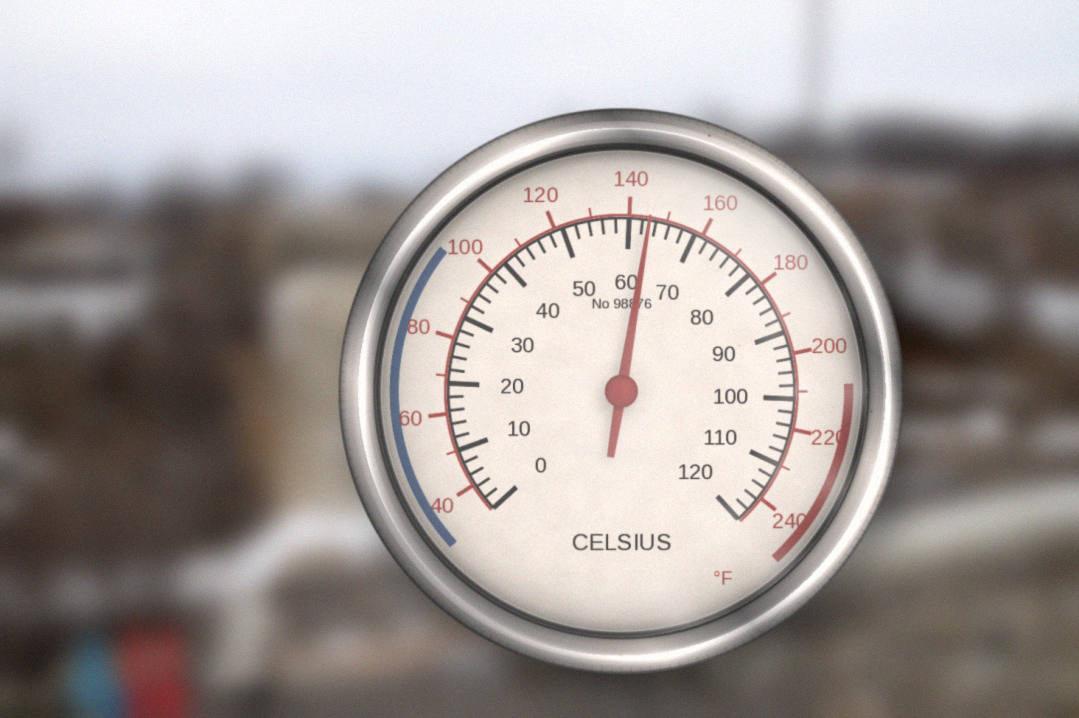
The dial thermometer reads 63 °C
